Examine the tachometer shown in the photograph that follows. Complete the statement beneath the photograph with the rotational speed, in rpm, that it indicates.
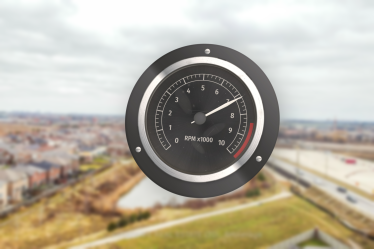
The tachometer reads 7200 rpm
